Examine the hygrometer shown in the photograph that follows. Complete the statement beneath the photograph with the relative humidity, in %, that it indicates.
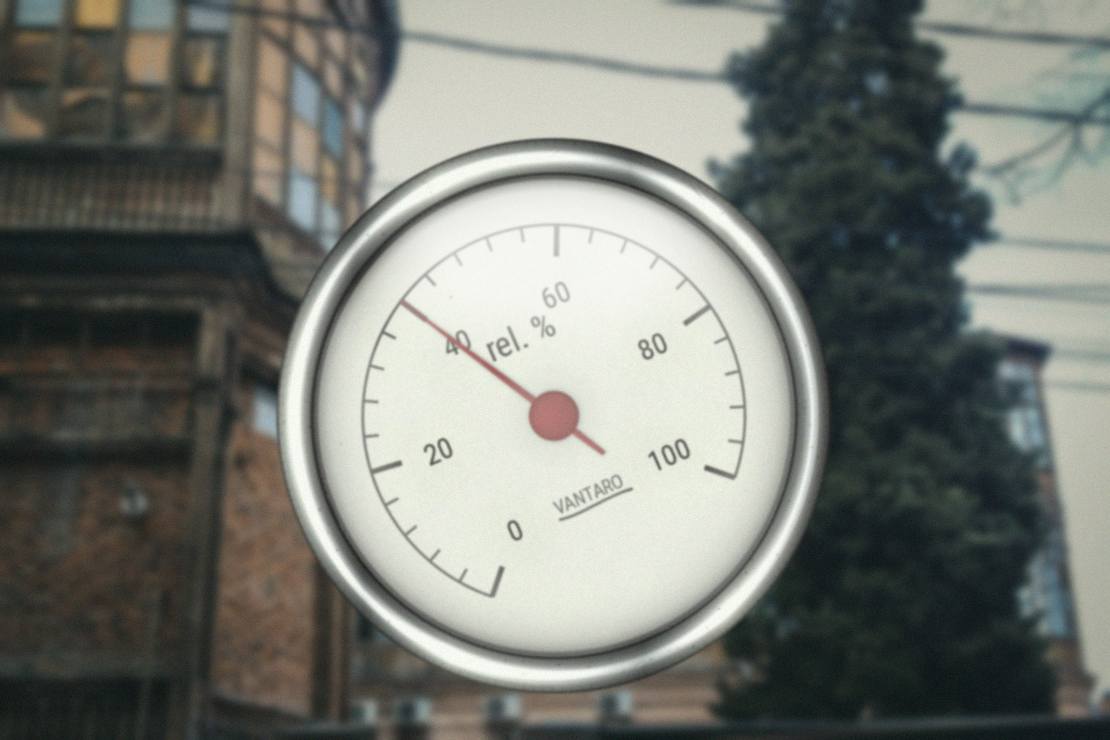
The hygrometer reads 40 %
